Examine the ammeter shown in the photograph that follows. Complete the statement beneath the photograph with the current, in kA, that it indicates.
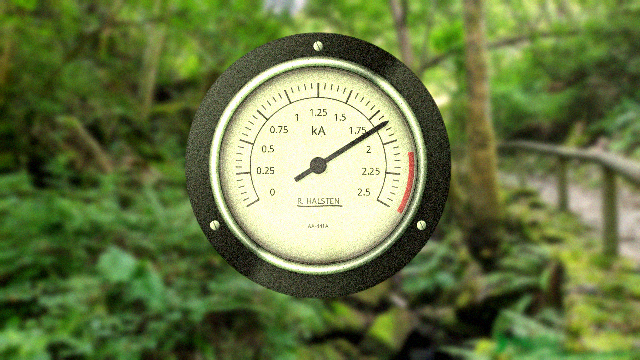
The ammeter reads 1.85 kA
